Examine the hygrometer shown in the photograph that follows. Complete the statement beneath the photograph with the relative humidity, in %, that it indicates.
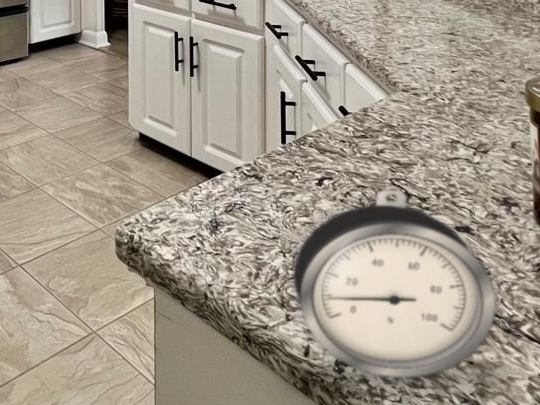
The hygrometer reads 10 %
